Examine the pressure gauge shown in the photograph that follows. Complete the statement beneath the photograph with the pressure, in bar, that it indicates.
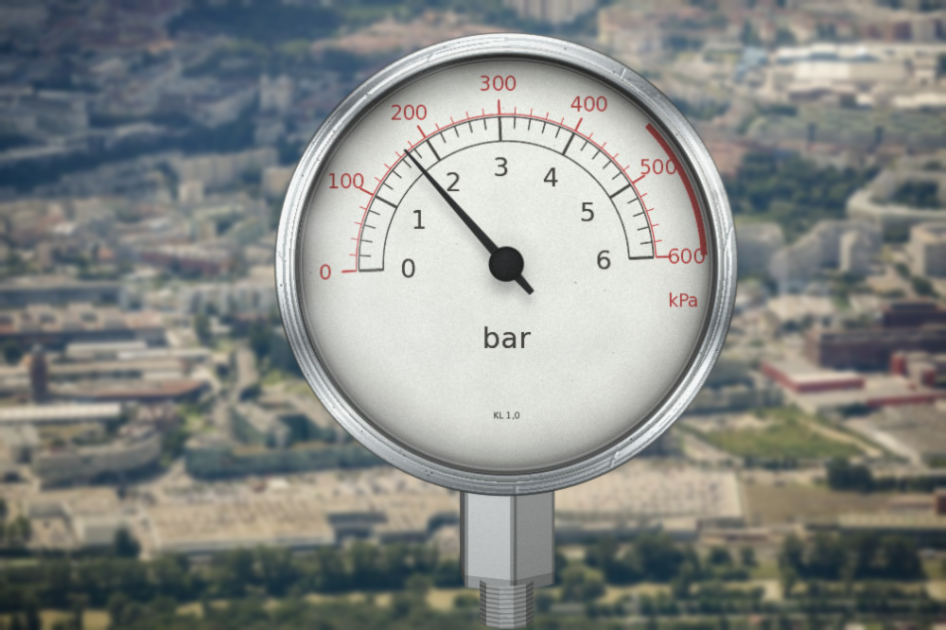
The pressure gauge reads 1.7 bar
